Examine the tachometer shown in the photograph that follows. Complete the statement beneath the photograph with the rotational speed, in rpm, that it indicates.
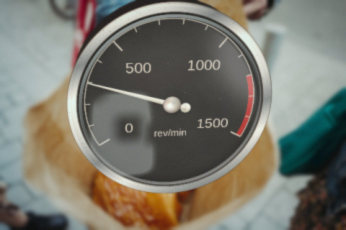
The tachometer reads 300 rpm
